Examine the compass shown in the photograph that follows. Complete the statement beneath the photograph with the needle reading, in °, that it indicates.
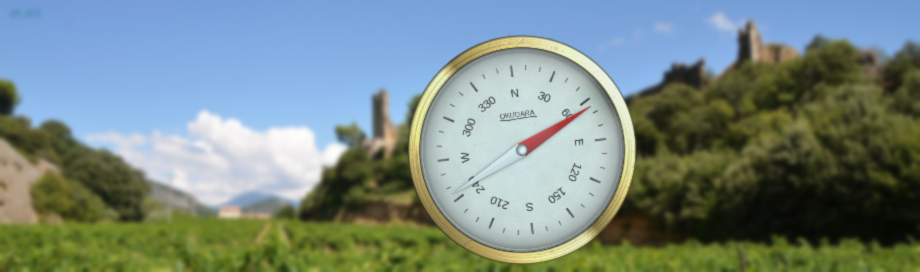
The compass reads 65 °
